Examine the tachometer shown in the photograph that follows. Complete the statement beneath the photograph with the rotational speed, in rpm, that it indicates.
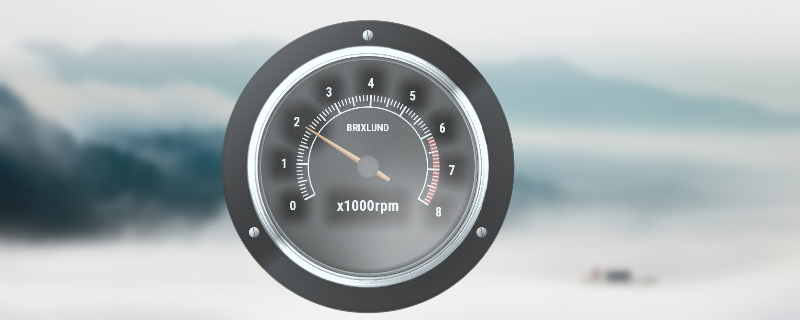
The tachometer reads 2000 rpm
